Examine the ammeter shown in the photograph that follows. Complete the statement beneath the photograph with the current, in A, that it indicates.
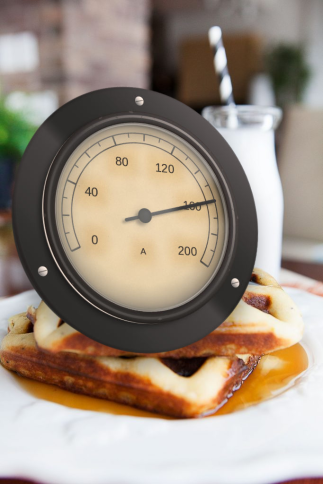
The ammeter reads 160 A
